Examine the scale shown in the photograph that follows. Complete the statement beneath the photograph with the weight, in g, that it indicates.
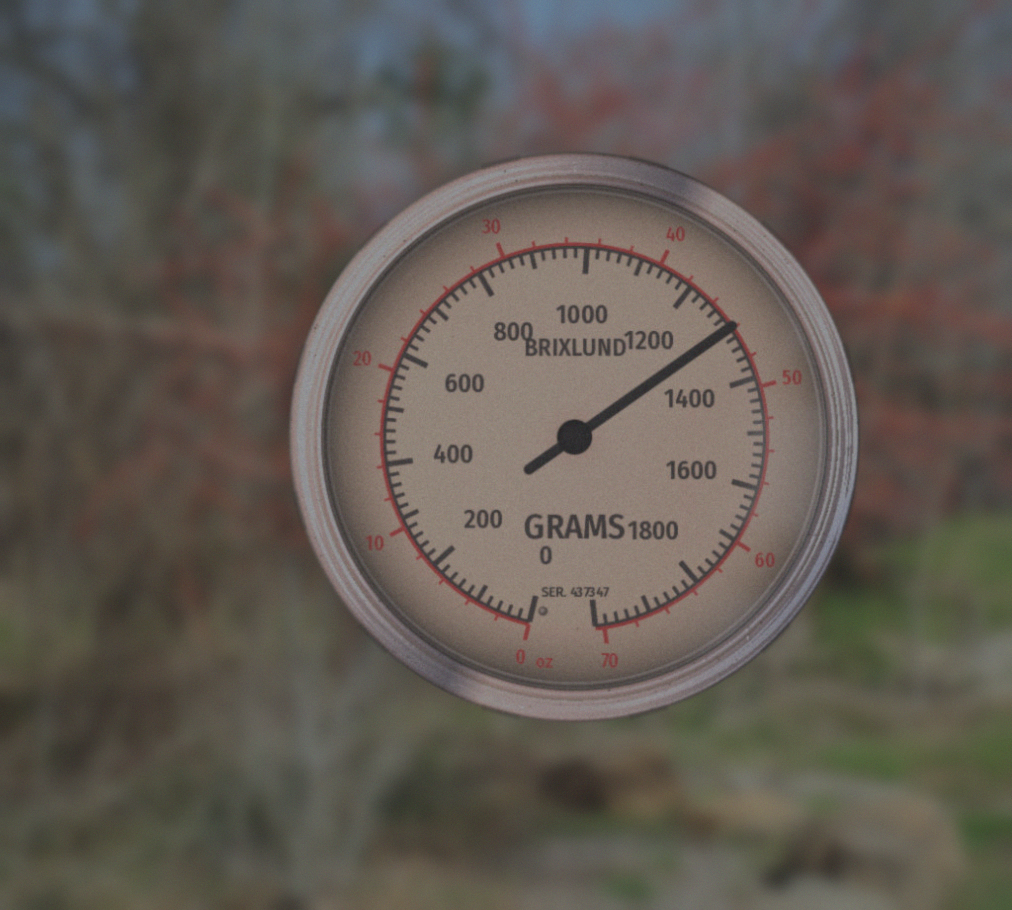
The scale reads 1300 g
